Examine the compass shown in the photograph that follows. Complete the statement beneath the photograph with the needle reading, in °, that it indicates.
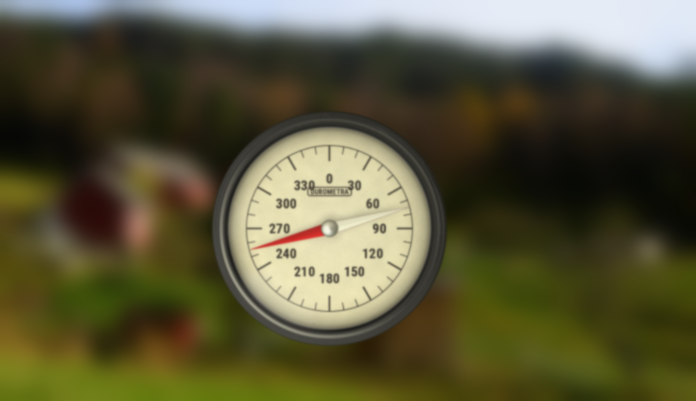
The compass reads 255 °
